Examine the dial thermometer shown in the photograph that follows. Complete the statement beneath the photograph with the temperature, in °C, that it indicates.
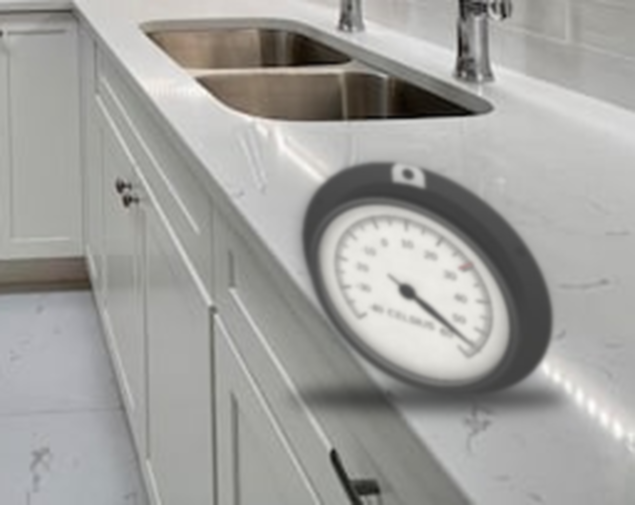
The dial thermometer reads 55 °C
